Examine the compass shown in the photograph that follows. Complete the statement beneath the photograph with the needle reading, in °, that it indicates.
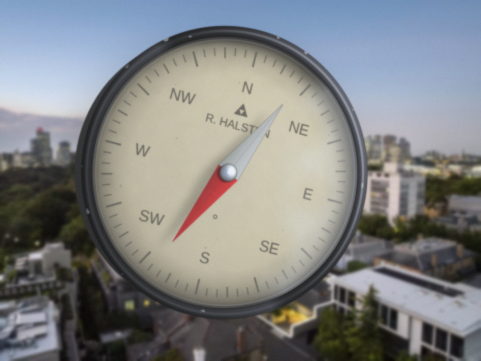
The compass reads 205 °
